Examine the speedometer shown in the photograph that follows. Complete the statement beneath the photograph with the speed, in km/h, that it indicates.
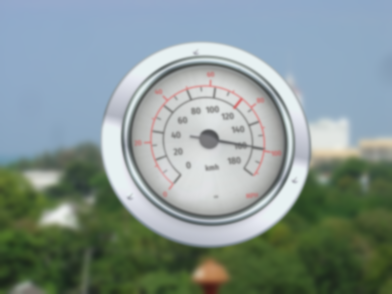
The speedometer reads 160 km/h
